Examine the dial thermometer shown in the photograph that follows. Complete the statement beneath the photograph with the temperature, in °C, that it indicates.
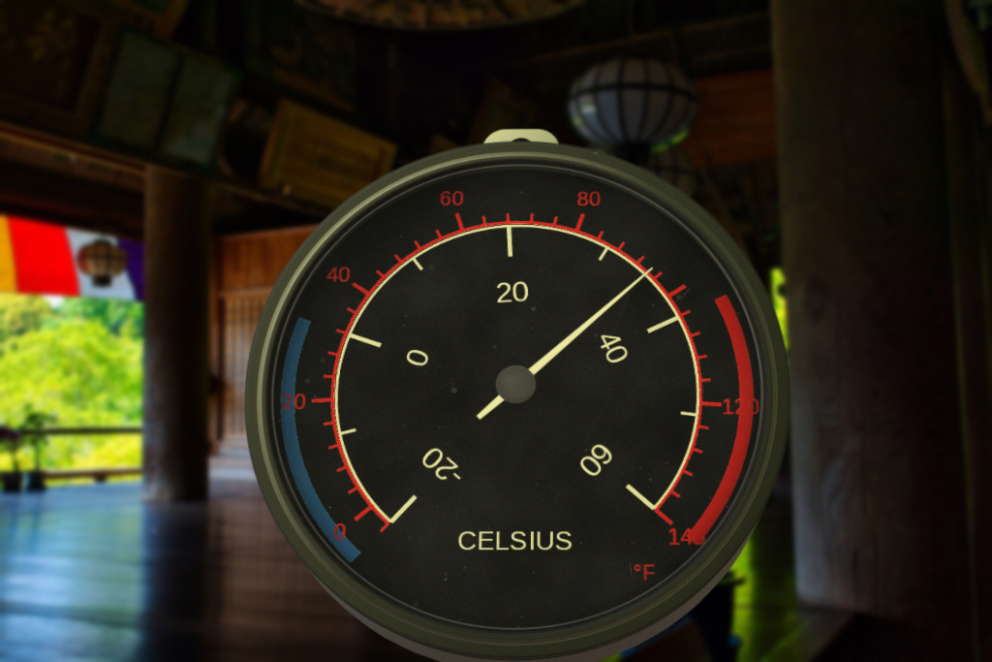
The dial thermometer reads 35 °C
